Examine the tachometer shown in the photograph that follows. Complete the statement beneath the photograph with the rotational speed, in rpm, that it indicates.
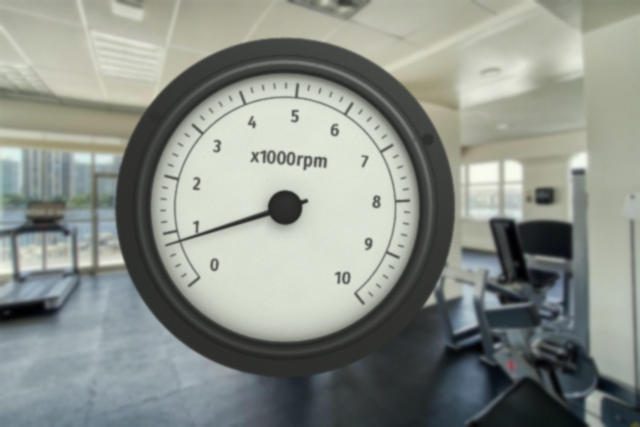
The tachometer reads 800 rpm
